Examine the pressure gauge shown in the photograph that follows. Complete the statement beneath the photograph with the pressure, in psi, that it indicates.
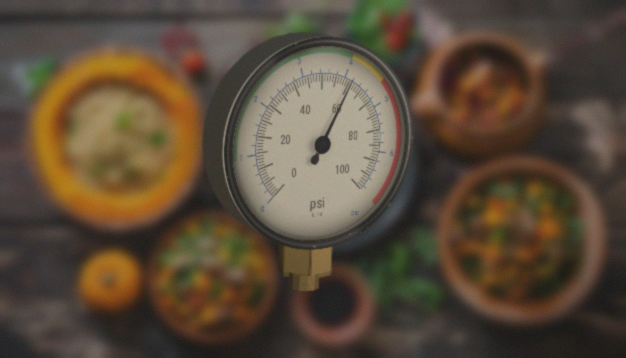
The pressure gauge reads 60 psi
